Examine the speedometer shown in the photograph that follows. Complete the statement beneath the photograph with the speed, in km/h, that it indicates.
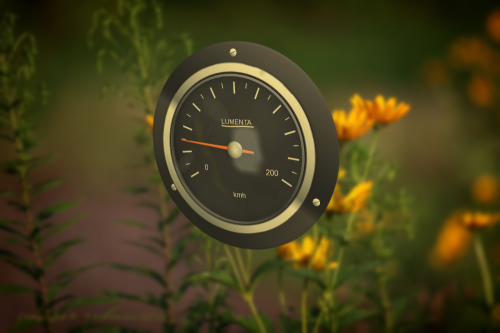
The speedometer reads 30 km/h
